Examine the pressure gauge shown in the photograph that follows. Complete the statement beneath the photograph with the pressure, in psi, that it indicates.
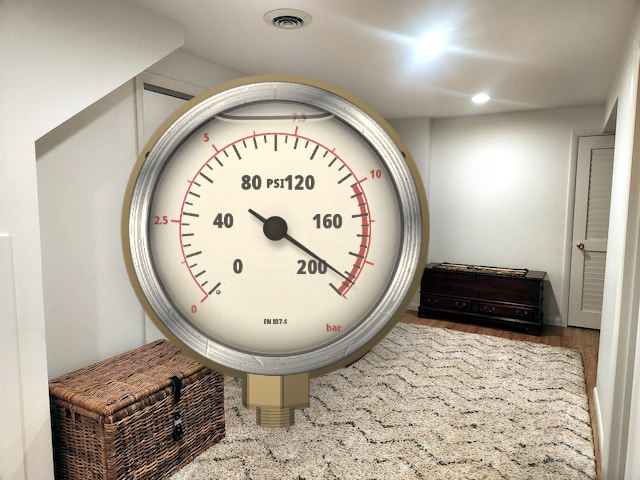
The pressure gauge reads 192.5 psi
